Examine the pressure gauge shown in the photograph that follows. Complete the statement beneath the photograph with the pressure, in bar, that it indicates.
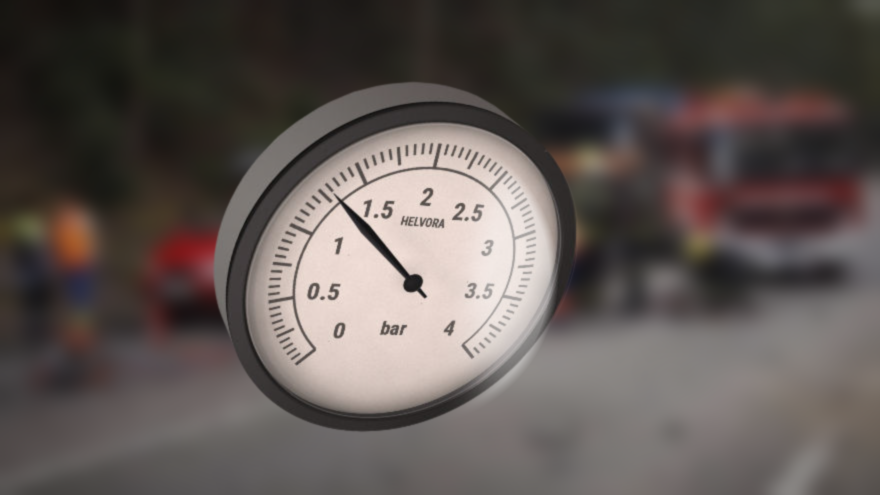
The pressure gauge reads 1.3 bar
